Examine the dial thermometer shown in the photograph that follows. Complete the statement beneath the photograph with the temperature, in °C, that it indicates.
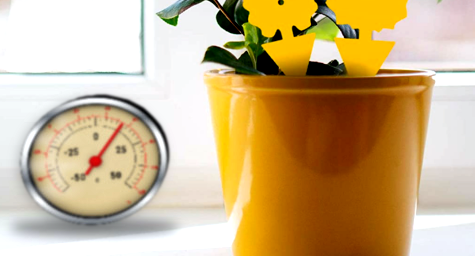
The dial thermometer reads 12.5 °C
